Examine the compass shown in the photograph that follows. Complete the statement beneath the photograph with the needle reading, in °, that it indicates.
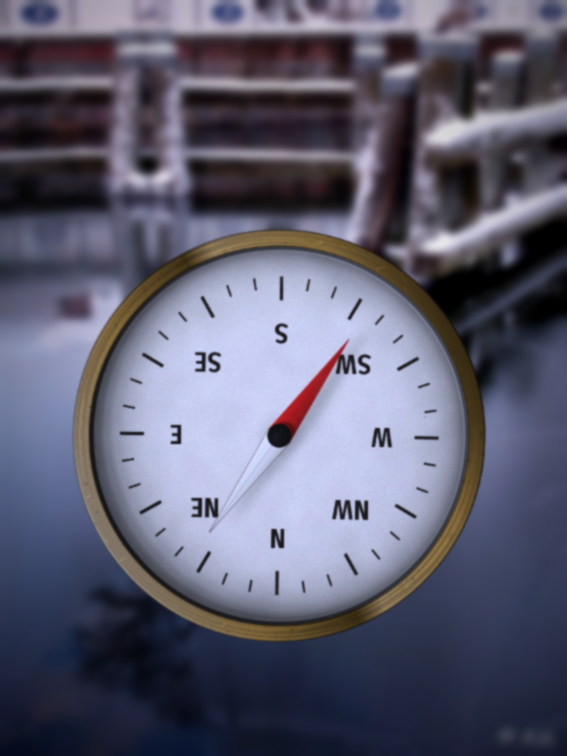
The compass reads 215 °
